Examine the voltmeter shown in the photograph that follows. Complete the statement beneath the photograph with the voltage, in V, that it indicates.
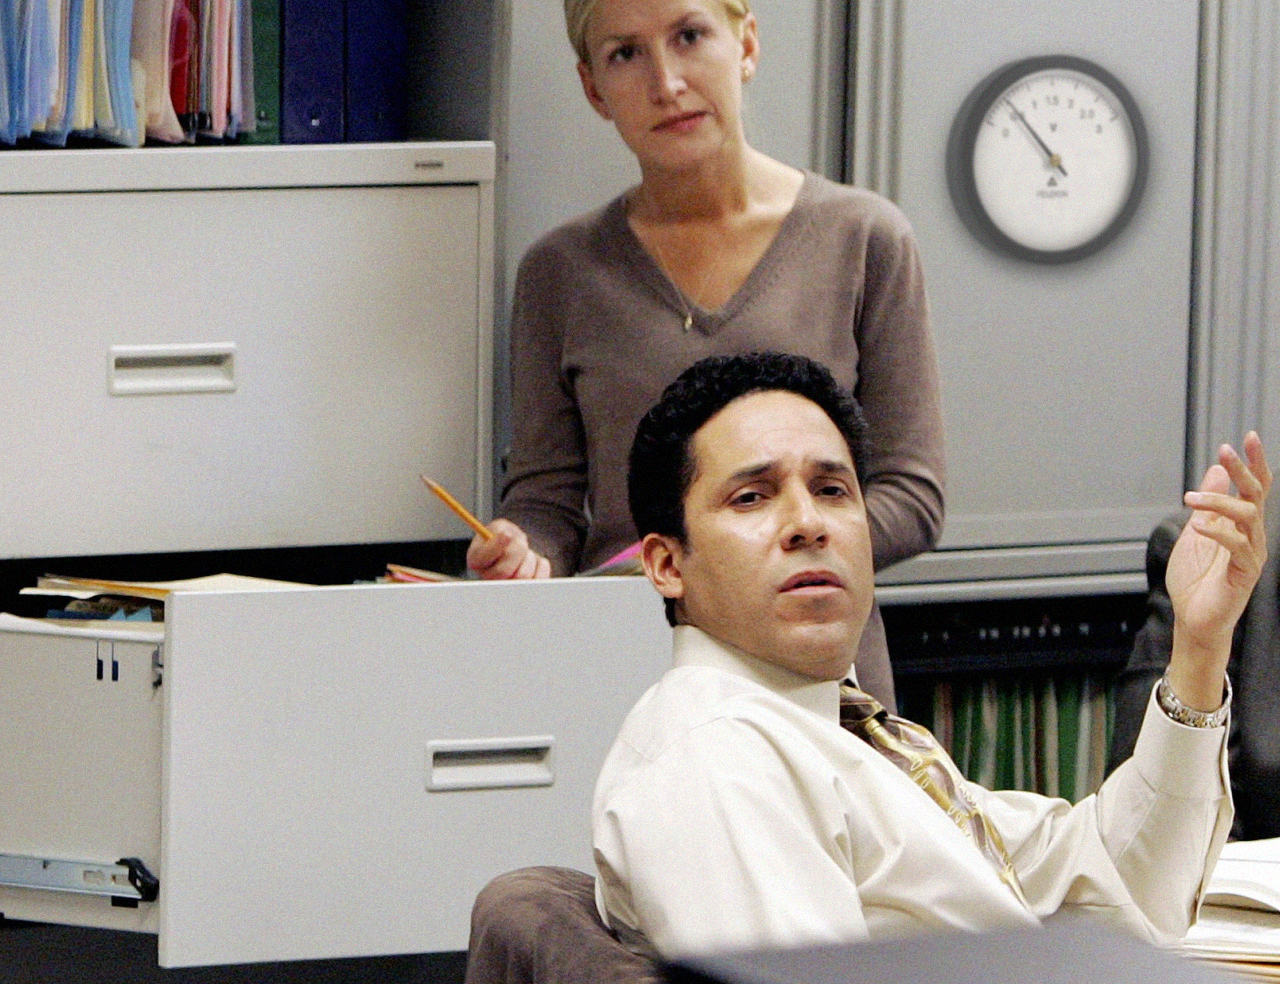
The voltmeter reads 0.5 V
